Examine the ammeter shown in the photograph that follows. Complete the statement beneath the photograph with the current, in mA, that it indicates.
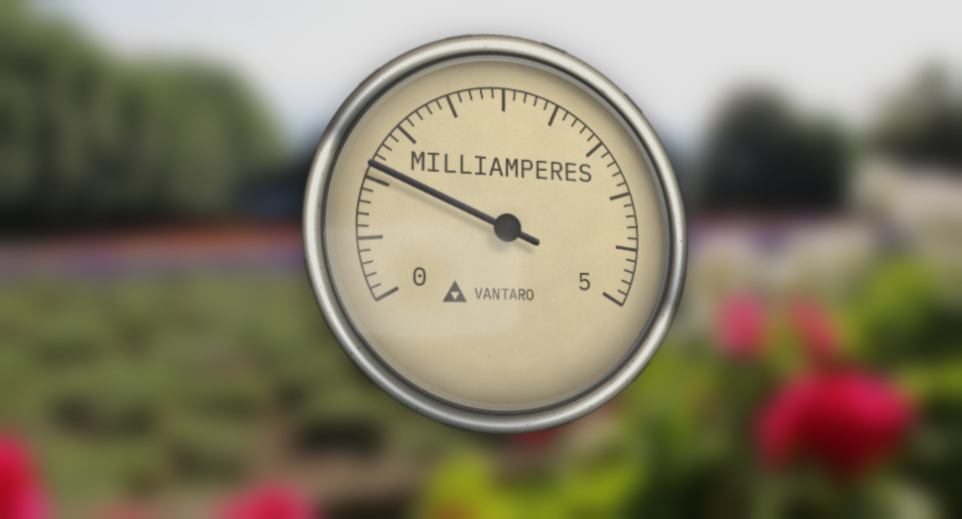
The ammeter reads 1.1 mA
